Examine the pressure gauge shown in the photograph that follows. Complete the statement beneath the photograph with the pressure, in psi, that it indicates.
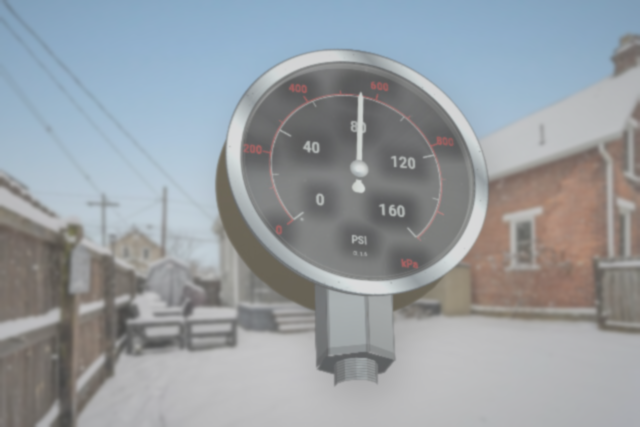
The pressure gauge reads 80 psi
